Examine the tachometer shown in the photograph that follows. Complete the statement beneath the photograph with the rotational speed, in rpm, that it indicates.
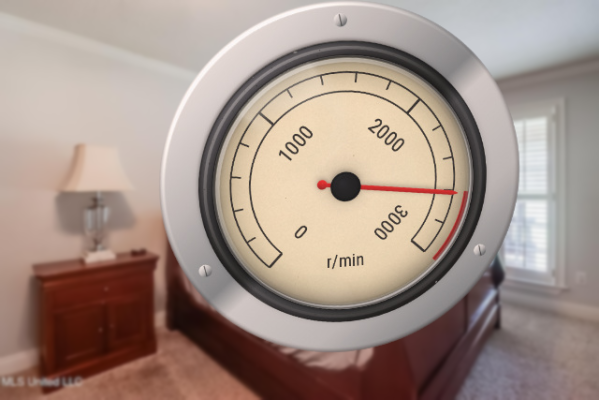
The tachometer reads 2600 rpm
